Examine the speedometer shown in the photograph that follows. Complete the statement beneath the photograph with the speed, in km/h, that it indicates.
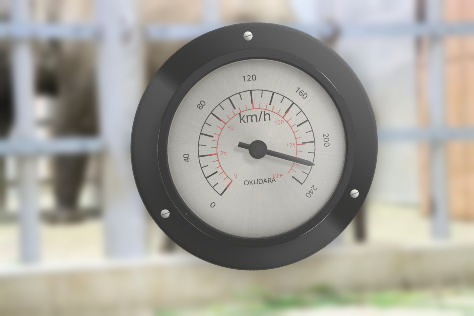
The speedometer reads 220 km/h
